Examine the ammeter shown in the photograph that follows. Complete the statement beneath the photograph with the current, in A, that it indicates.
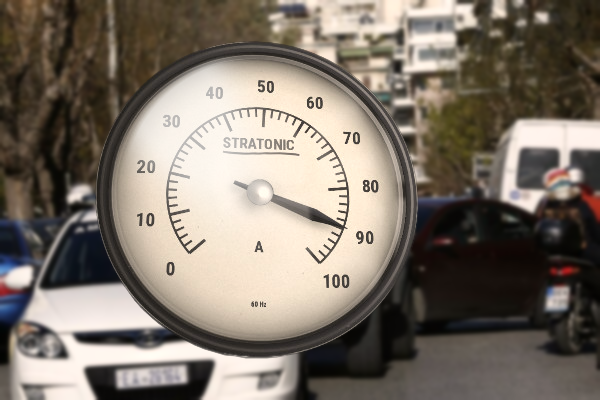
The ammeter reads 90 A
